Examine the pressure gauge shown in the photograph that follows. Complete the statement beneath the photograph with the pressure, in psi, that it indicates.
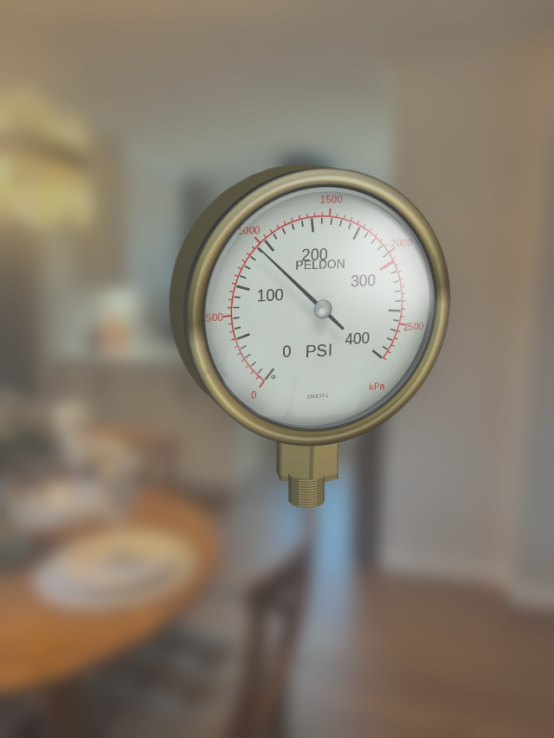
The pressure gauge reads 140 psi
